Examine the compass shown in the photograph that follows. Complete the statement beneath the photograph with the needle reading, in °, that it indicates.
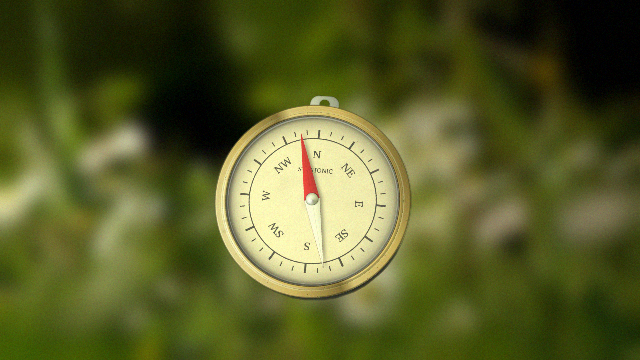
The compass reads 345 °
